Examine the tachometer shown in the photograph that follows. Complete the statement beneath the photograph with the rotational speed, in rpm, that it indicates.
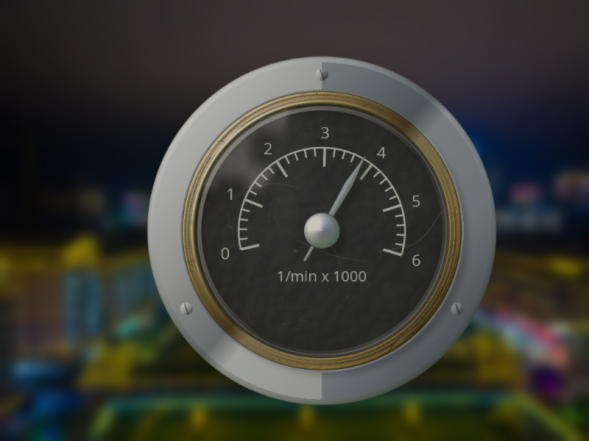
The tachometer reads 3800 rpm
